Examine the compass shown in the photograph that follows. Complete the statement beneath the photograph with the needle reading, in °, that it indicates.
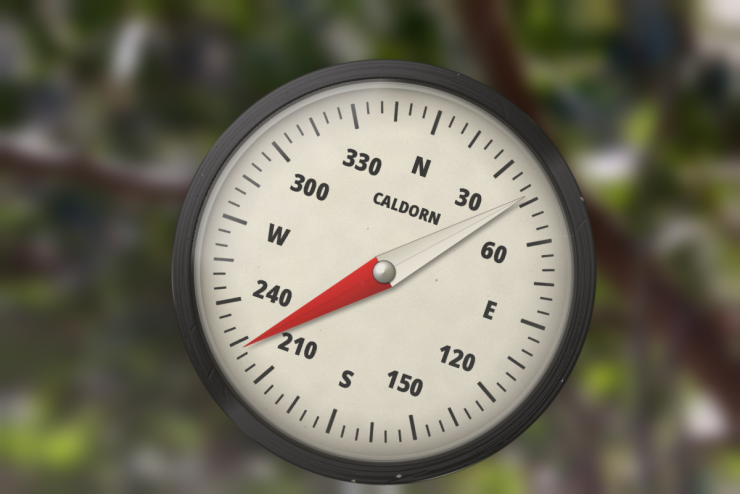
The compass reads 222.5 °
